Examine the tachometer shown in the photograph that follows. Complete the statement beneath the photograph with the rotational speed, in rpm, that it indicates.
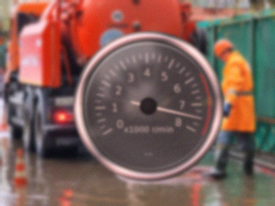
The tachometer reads 7500 rpm
